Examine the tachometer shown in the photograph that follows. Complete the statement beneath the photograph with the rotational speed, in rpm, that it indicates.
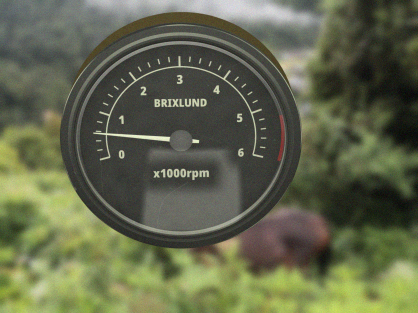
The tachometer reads 600 rpm
